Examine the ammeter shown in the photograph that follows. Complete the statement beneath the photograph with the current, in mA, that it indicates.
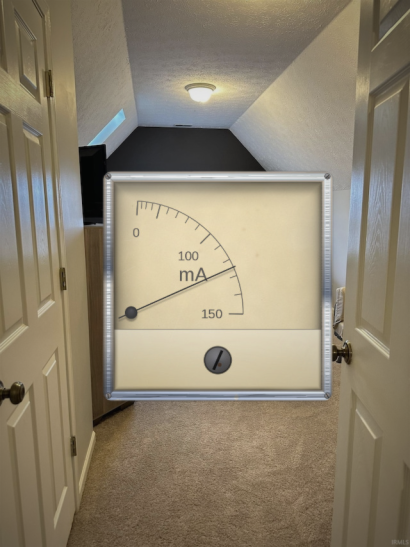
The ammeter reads 125 mA
